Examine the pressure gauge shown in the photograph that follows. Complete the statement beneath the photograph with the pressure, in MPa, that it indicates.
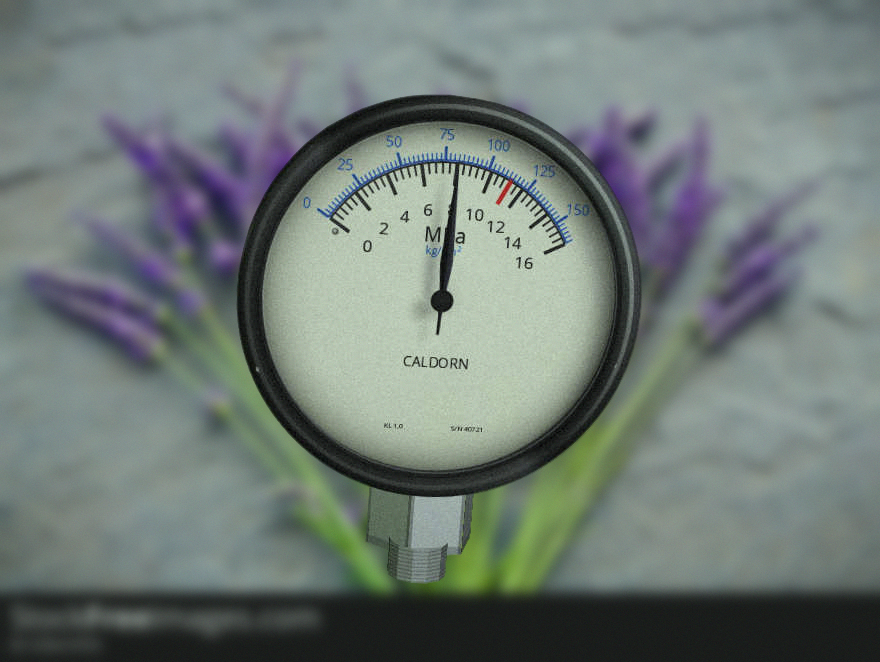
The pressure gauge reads 8 MPa
